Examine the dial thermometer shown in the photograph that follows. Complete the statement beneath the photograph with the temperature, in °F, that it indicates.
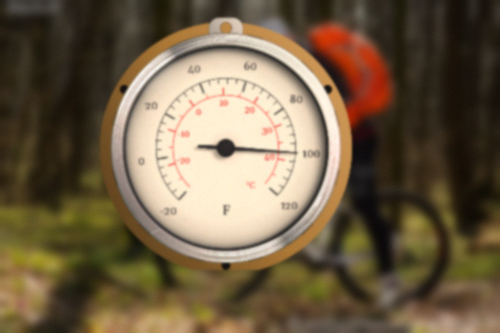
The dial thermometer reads 100 °F
